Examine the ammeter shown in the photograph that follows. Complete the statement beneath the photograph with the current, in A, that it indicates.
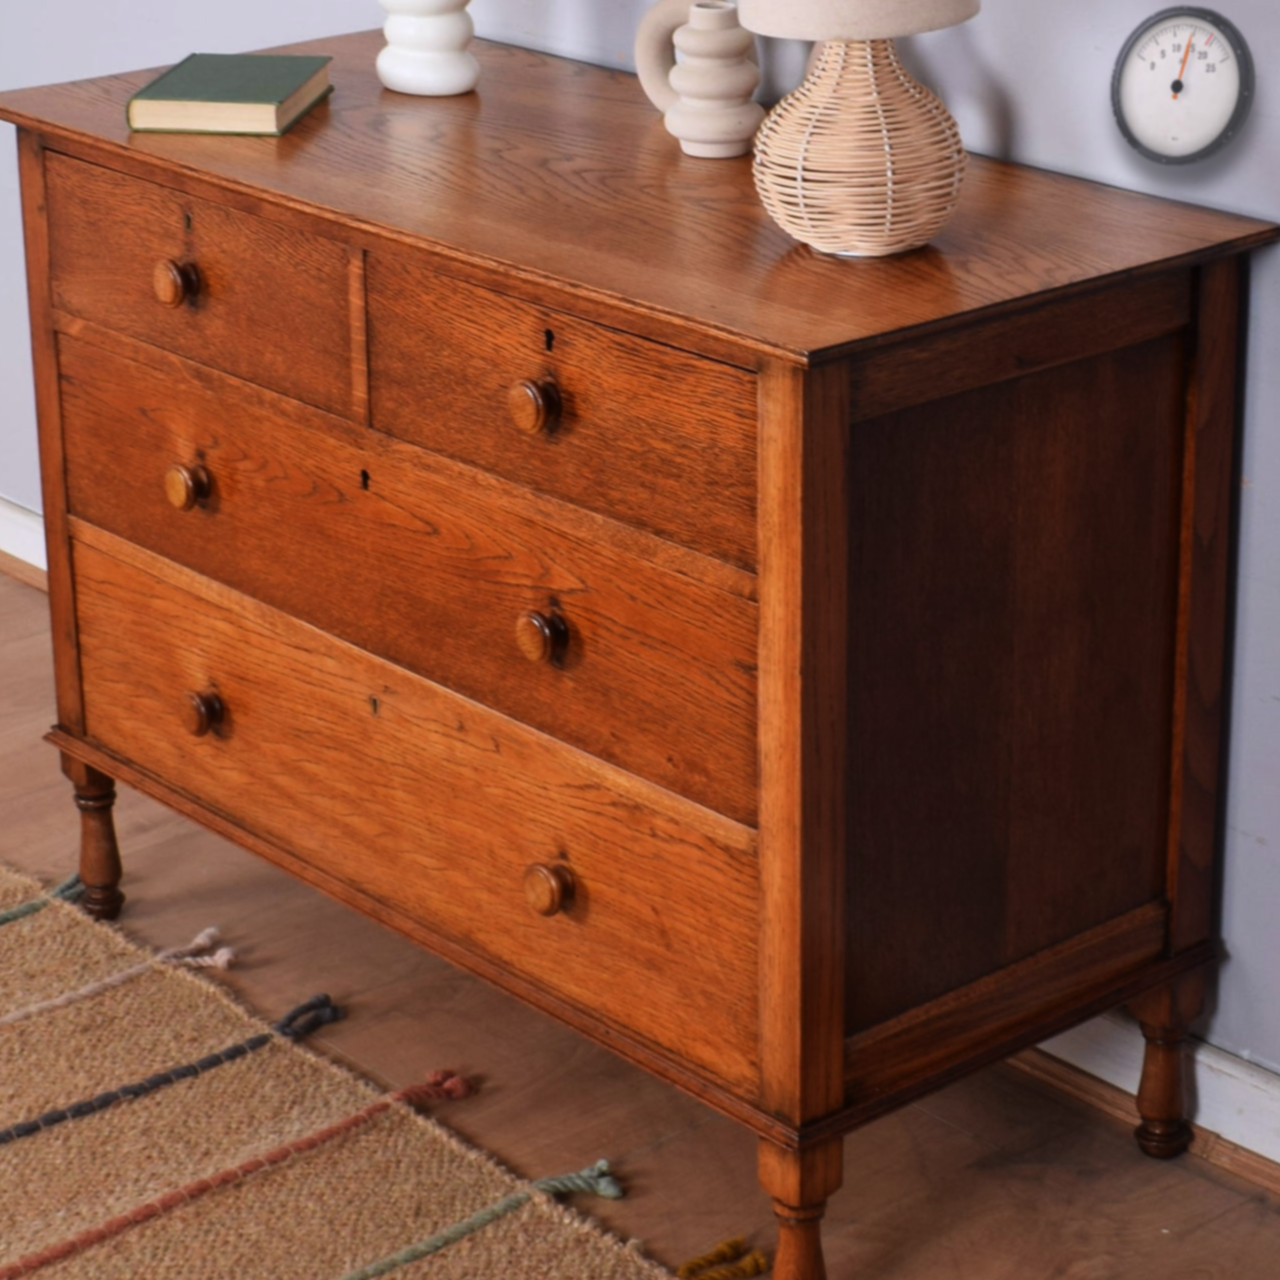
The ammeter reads 15 A
